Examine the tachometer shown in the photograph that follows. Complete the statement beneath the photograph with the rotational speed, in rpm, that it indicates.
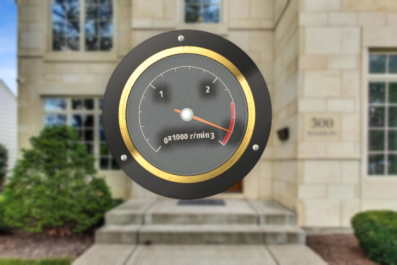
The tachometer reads 2800 rpm
